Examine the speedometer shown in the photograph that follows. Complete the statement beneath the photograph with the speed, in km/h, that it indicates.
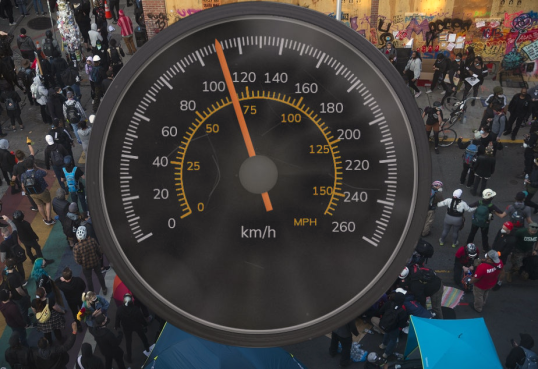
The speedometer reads 110 km/h
